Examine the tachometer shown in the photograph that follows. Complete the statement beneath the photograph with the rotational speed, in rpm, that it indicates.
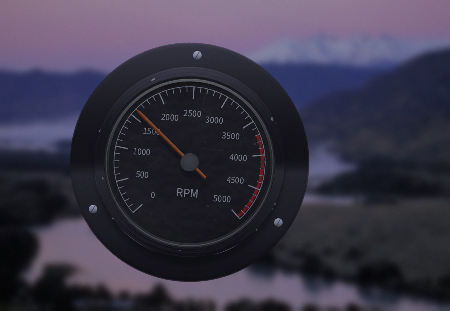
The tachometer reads 1600 rpm
